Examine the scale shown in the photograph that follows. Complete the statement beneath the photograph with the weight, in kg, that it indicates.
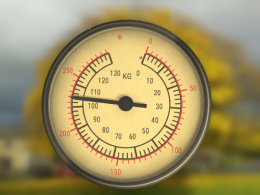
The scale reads 104 kg
